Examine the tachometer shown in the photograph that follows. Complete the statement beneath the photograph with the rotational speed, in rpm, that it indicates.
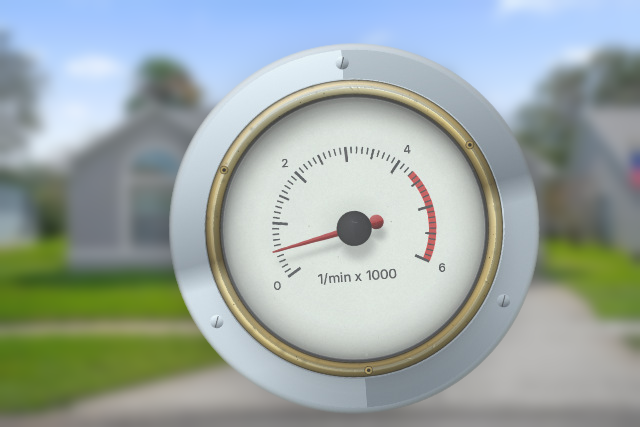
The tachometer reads 500 rpm
